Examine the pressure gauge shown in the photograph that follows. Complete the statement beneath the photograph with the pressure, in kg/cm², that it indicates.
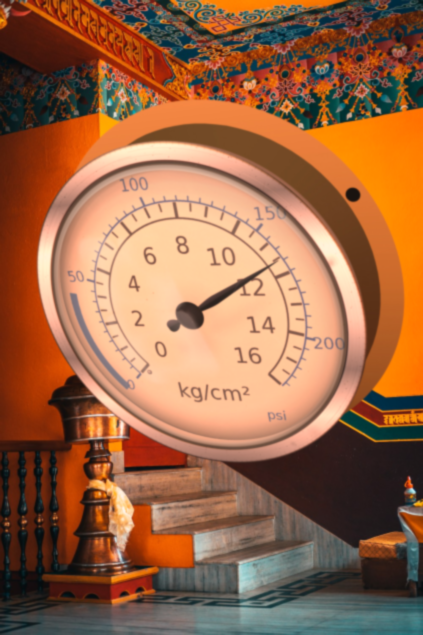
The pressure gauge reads 11.5 kg/cm²
